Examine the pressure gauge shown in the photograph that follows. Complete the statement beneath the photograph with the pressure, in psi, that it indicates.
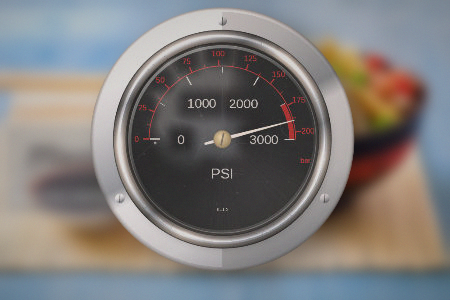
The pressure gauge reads 2750 psi
